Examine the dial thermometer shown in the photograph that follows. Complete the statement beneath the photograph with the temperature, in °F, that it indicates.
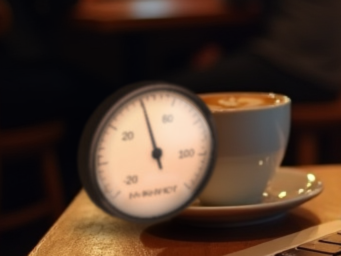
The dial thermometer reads 40 °F
